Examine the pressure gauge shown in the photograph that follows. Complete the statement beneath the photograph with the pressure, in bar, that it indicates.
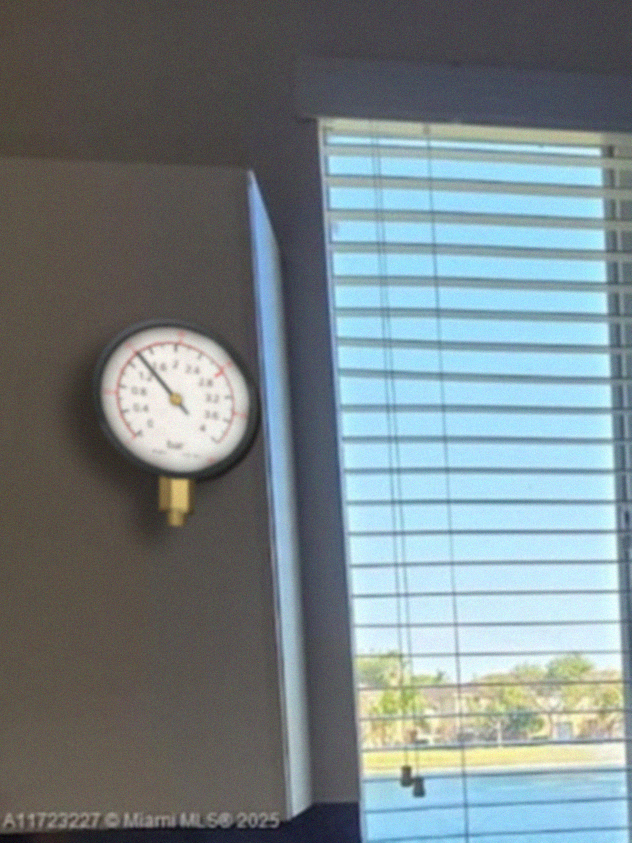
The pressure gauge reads 1.4 bar
